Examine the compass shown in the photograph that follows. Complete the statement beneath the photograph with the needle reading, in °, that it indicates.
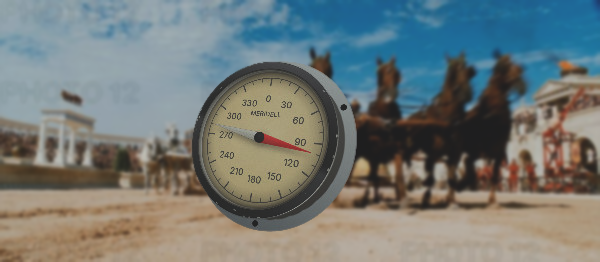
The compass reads 100 °
